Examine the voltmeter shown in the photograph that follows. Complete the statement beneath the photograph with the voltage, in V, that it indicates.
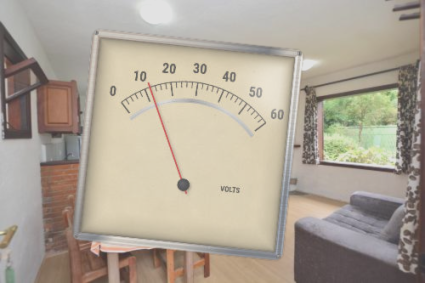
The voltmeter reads 12 V
